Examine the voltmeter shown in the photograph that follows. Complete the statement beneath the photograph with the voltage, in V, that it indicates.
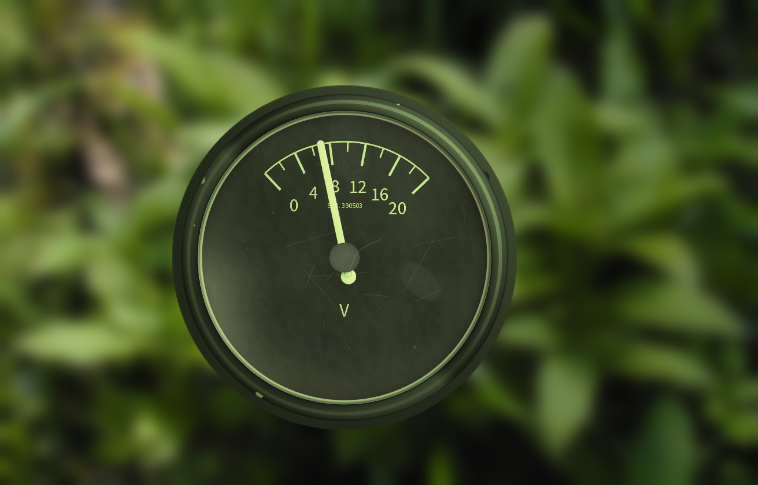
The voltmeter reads 7 V
